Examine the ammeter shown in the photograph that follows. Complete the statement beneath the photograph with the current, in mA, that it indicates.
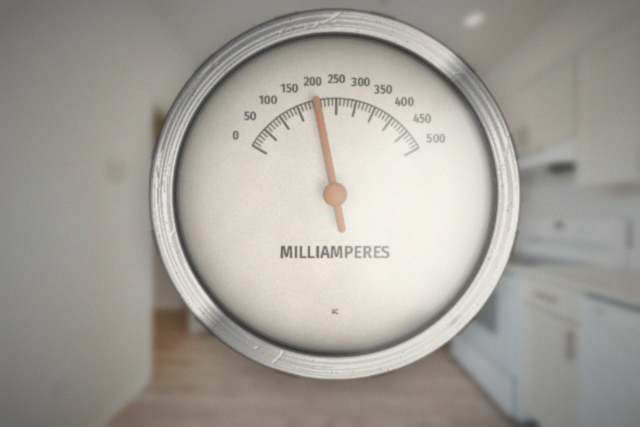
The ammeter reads 200 mA
